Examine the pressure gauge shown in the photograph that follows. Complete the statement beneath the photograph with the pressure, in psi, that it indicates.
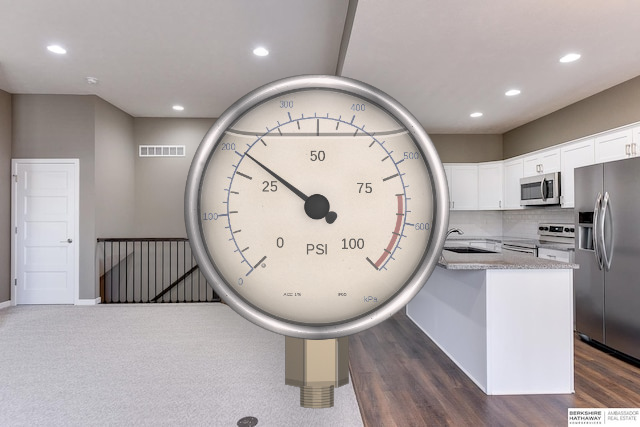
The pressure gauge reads 30 psi
